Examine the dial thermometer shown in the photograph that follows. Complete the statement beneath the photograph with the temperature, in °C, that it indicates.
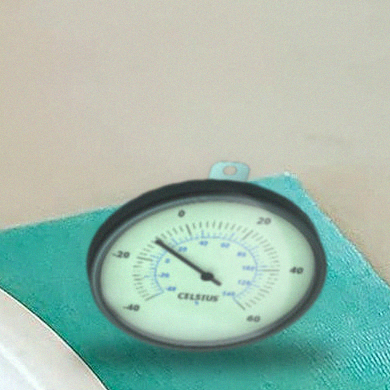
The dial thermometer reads -10 °C
